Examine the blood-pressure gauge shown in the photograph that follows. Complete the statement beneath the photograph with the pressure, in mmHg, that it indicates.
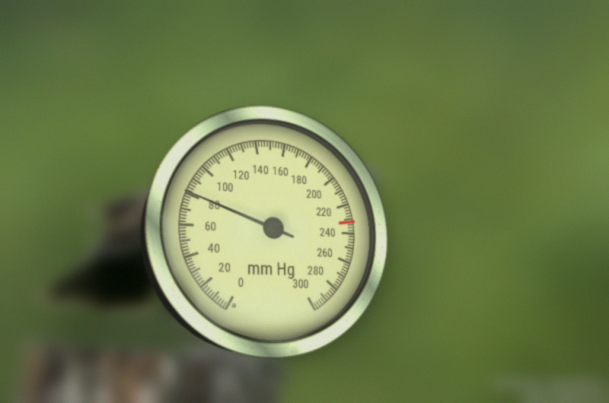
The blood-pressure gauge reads 80 mmHg
